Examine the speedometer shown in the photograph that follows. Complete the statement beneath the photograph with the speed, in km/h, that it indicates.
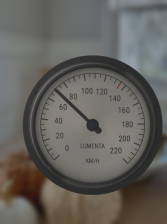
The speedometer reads 70 km/h
